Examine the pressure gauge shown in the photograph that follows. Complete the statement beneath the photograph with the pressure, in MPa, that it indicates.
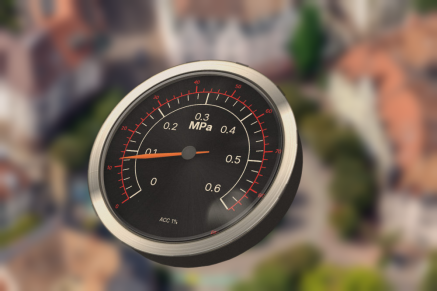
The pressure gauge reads 0.08 MPa
